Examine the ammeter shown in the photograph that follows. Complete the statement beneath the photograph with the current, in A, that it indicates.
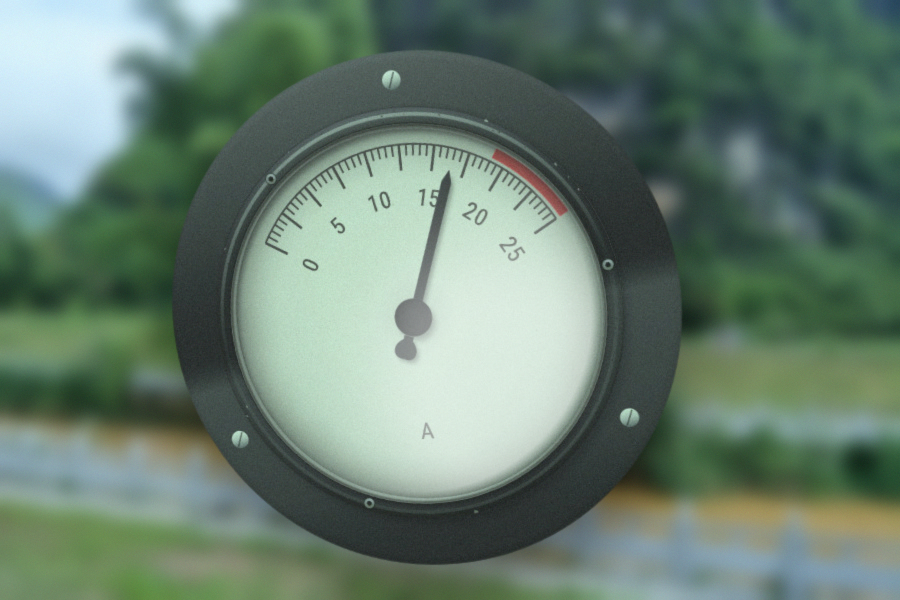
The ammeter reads 16.5 A
